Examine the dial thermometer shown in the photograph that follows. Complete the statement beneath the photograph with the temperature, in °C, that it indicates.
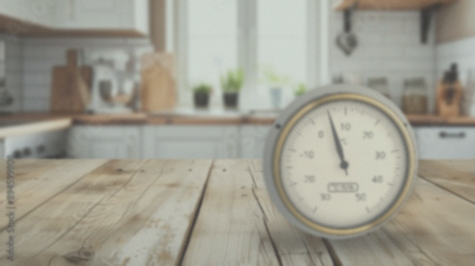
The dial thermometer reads 5 °C
